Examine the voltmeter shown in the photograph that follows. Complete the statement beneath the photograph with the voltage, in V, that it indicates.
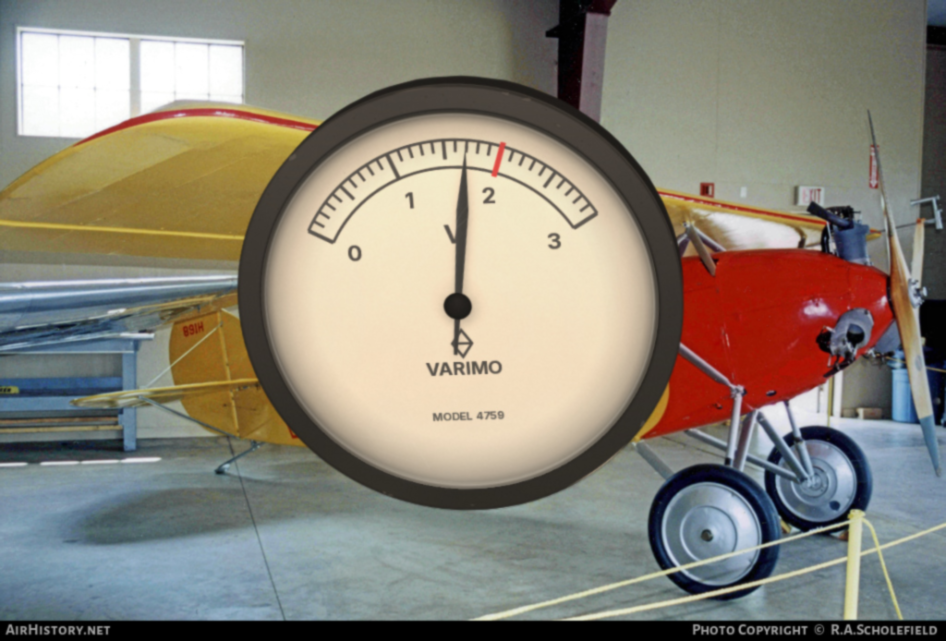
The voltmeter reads 1.7 V
